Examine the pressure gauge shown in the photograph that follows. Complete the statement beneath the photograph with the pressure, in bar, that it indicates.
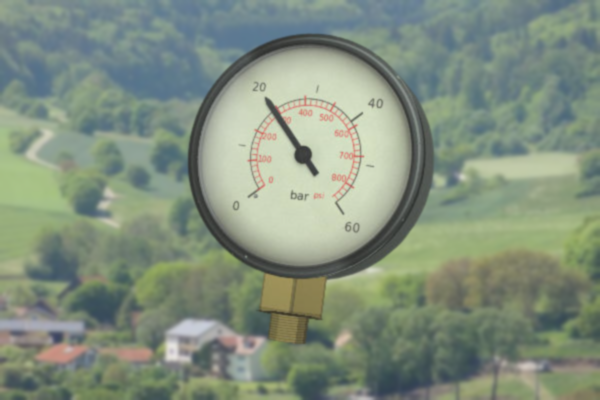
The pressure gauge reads 20 bar
